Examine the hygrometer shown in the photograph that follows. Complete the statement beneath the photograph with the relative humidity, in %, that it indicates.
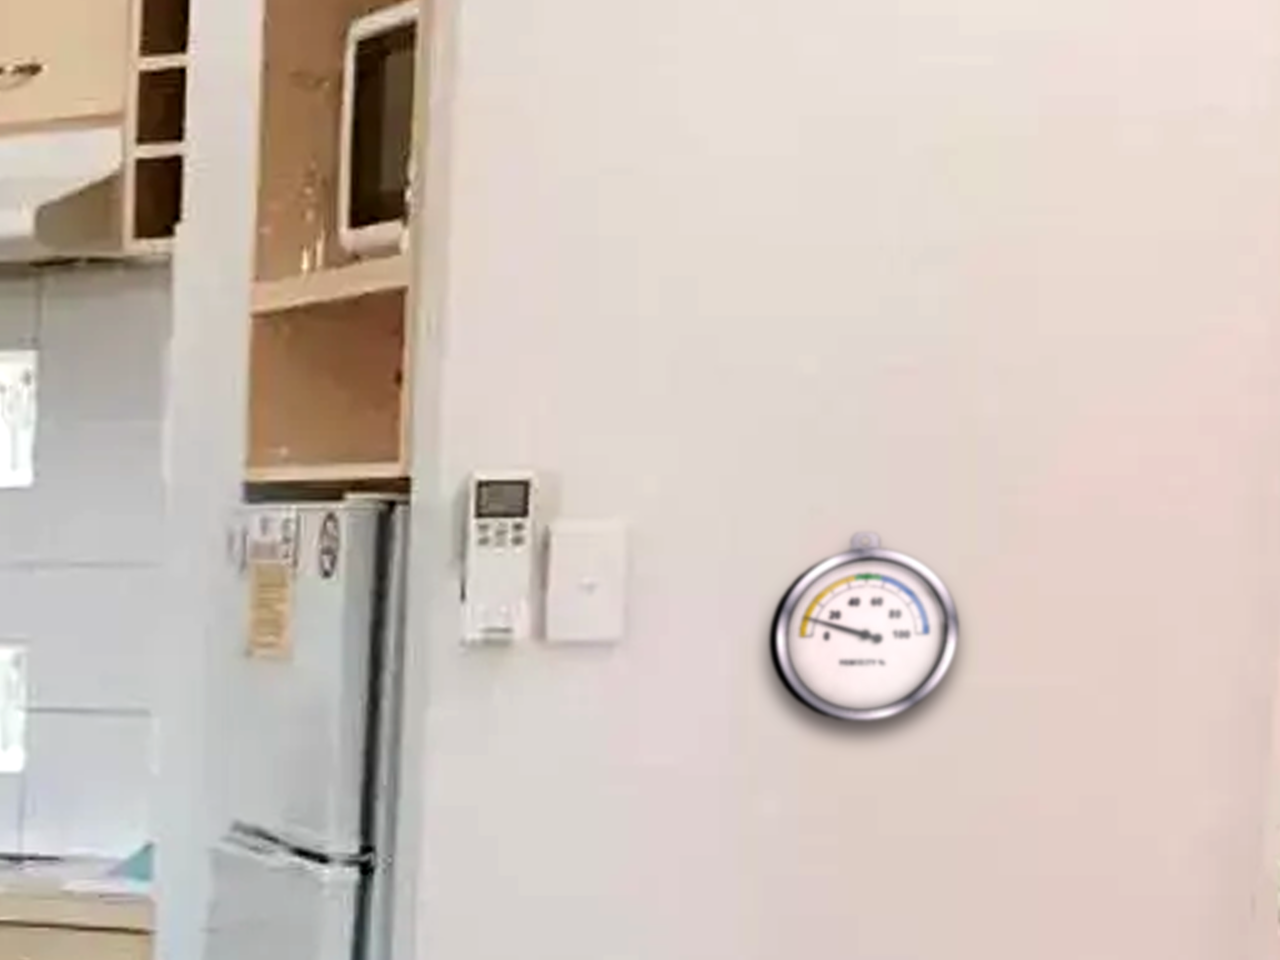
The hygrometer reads 10 %
